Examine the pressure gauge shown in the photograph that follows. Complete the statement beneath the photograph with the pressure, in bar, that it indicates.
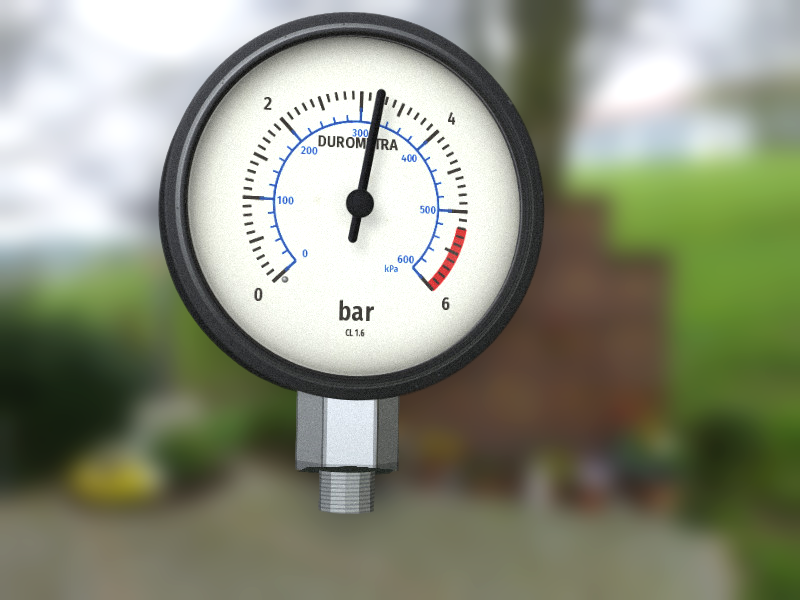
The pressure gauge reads 3.2 bar
